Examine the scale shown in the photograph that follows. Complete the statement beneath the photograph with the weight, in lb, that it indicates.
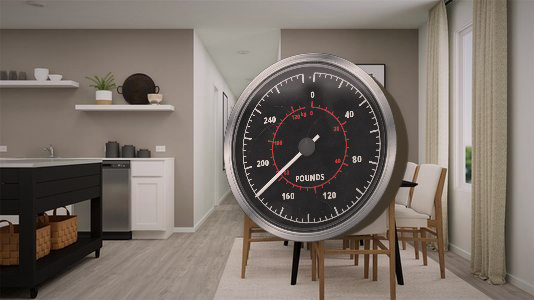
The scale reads 180 lb
